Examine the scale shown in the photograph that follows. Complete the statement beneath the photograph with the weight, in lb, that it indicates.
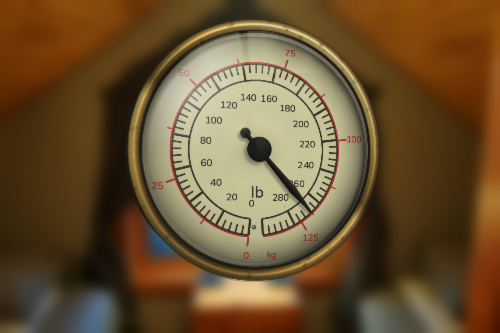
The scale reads 268 lb
